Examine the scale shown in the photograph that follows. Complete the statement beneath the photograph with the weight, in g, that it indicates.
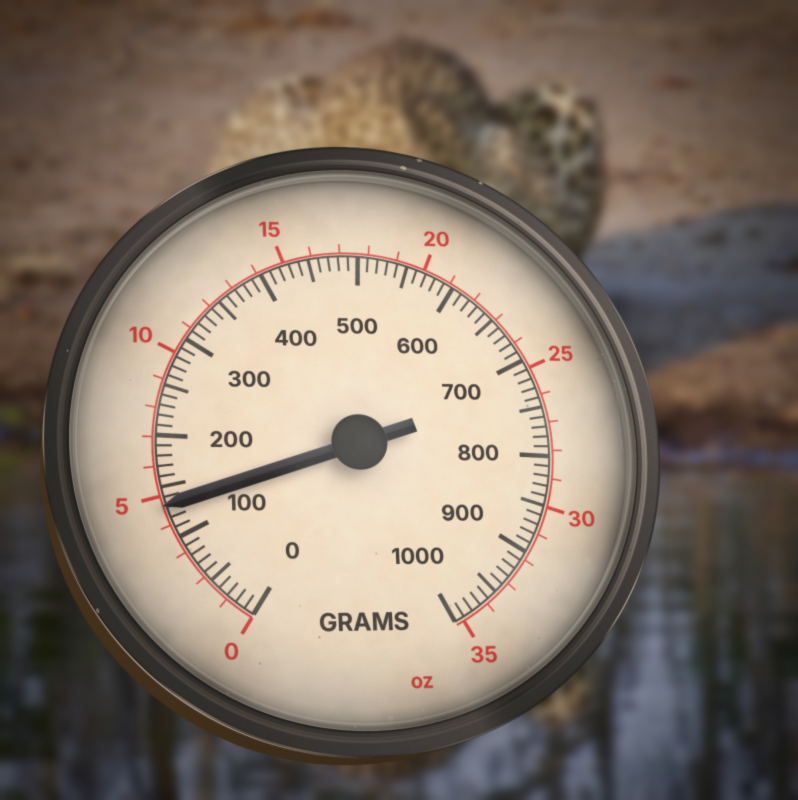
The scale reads 130 g
